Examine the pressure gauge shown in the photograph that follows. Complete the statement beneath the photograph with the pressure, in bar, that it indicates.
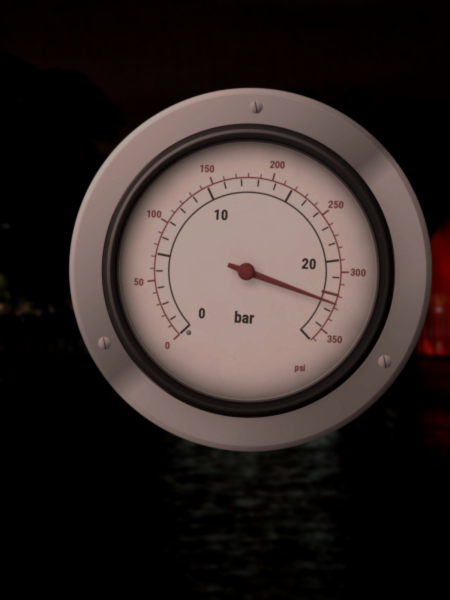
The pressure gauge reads 22.5 bar
